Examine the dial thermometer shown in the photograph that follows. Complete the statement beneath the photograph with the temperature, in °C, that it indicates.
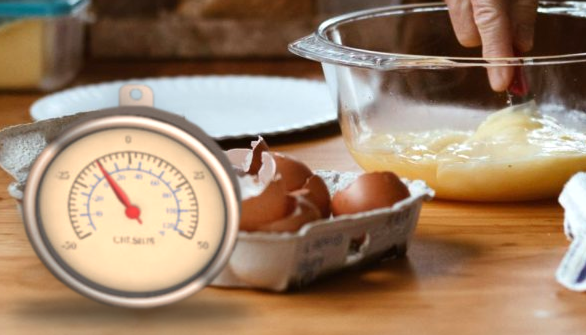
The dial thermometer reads -12.5 °C
